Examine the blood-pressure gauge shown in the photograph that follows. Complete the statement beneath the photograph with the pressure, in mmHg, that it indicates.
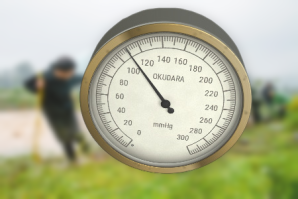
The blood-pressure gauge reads 110 mmHg
